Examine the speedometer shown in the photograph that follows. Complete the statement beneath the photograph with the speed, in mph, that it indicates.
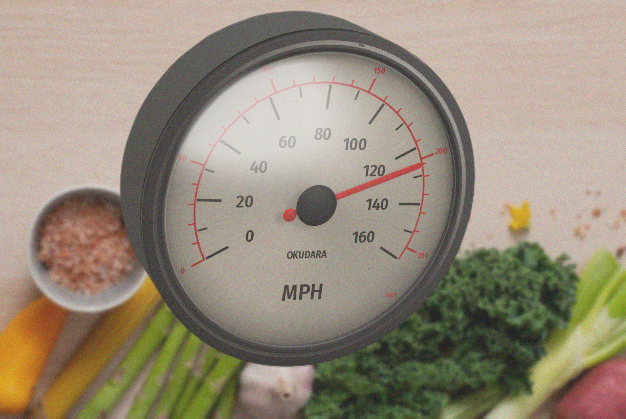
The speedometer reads 125 mph
